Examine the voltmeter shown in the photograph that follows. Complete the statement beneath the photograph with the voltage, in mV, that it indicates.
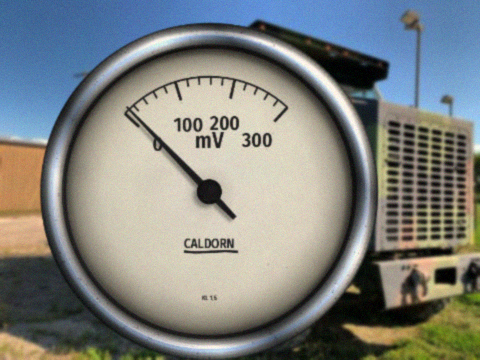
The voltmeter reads 10 mV
